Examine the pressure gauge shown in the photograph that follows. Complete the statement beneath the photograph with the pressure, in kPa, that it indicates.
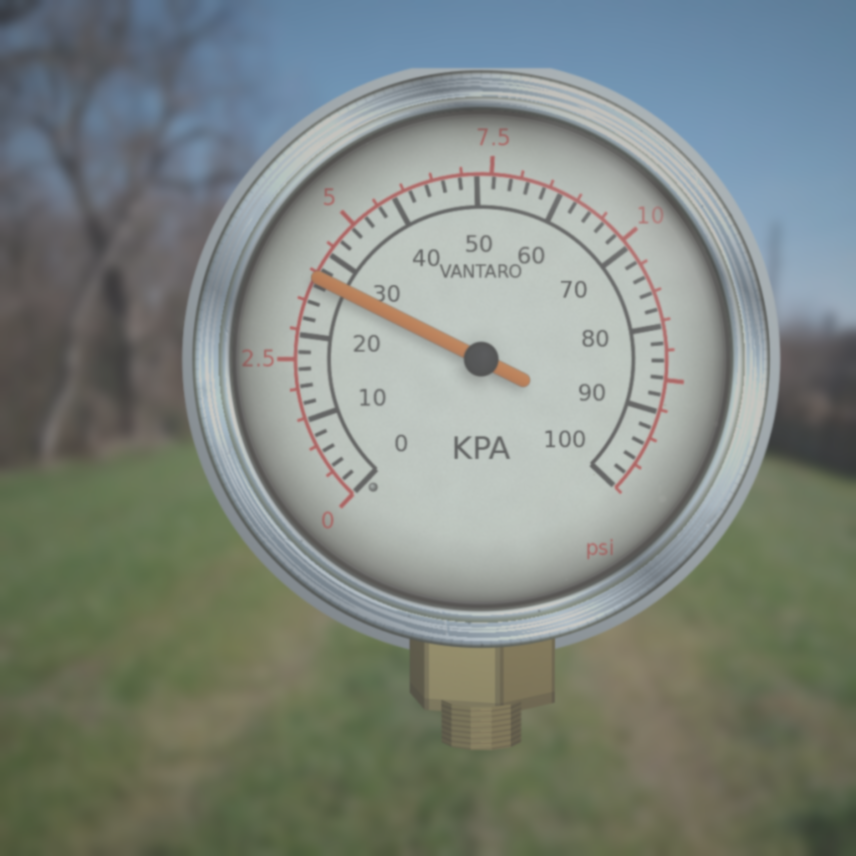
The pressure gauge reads 27 kPa
